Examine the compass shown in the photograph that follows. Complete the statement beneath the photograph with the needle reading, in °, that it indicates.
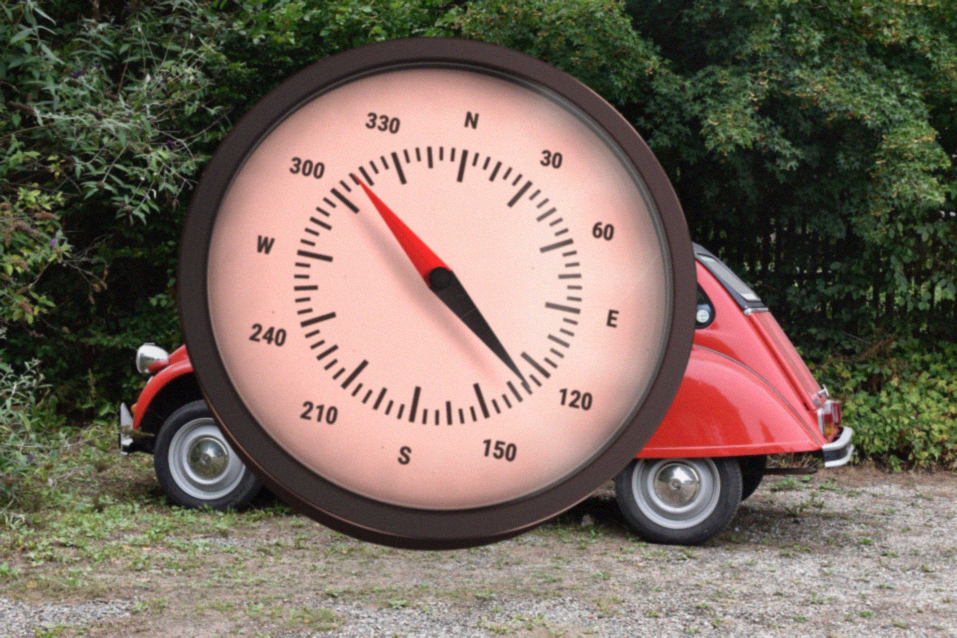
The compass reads 310 °
